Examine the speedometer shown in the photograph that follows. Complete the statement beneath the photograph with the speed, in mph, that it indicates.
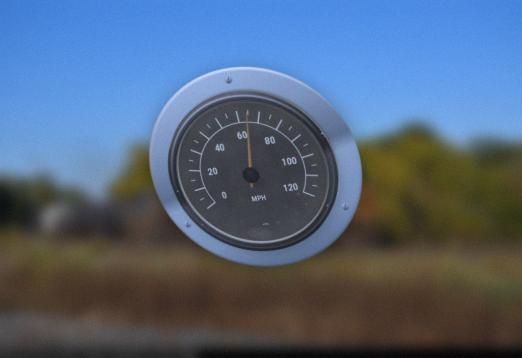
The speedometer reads 65 mph
